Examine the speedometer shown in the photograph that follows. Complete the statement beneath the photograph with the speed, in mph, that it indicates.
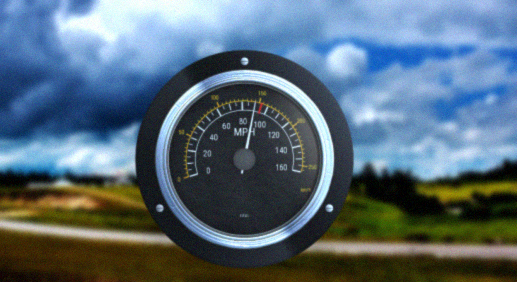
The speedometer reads 90 mph
